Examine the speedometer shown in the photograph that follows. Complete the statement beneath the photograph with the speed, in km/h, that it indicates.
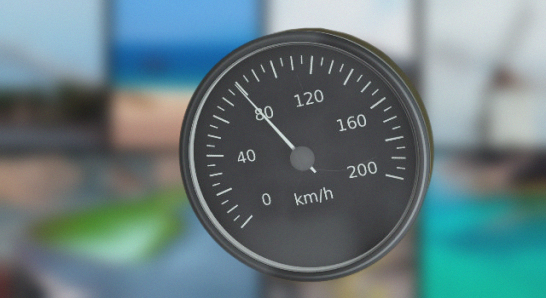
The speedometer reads 80 km/h
